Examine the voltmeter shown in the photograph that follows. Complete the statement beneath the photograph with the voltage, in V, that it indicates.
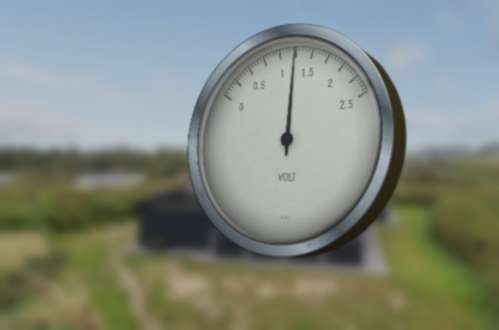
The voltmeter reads 1.25 V
